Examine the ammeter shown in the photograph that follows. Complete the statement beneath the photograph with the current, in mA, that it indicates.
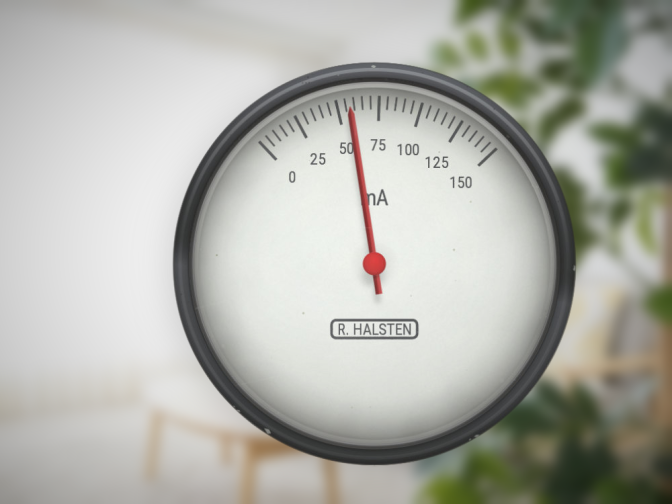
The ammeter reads 57.5 mA
